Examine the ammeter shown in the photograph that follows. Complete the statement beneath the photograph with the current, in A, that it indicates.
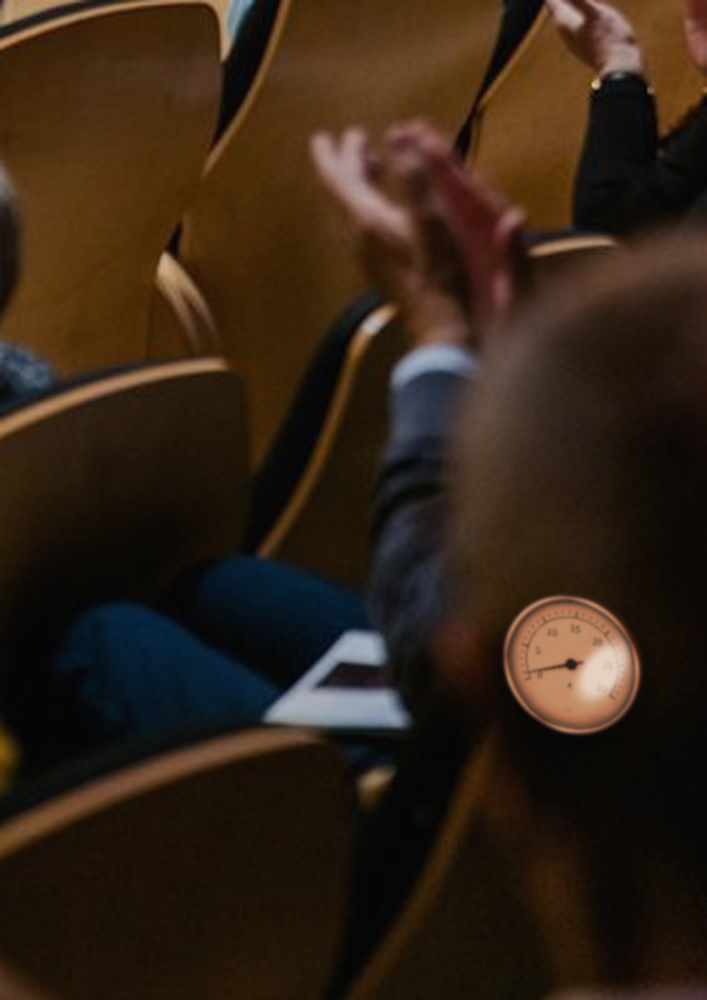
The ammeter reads 1 A
